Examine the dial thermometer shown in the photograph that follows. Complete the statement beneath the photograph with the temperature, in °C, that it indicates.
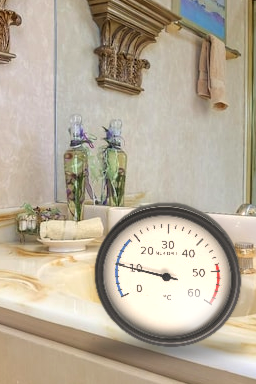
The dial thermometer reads 10 °C
